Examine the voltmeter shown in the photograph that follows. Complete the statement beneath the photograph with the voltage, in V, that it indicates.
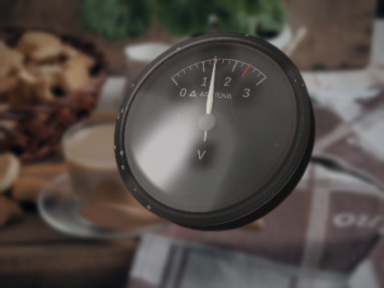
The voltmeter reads 1.4 V
